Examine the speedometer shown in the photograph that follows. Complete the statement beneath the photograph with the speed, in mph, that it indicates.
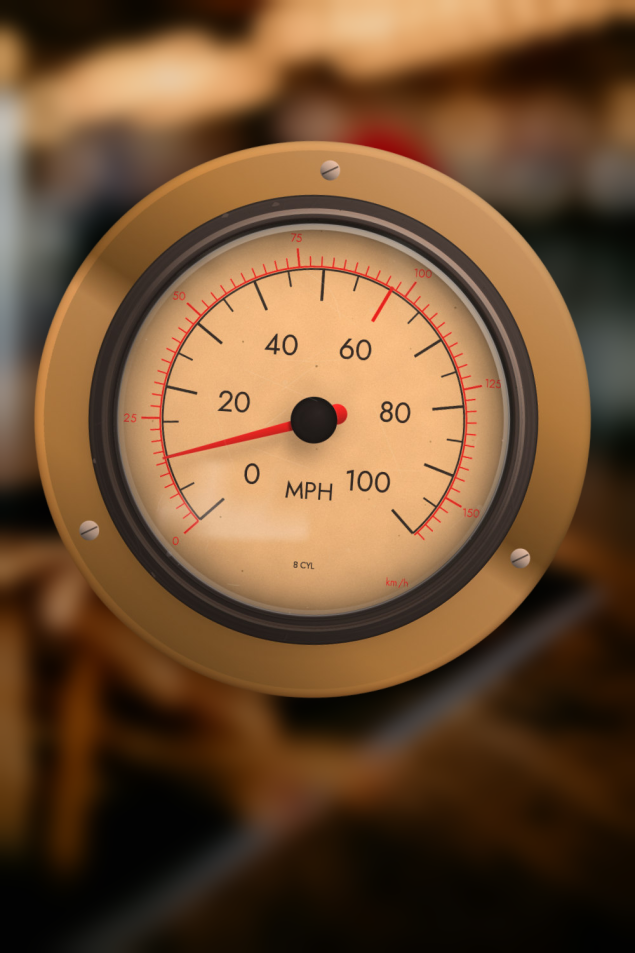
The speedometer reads 10 mph
